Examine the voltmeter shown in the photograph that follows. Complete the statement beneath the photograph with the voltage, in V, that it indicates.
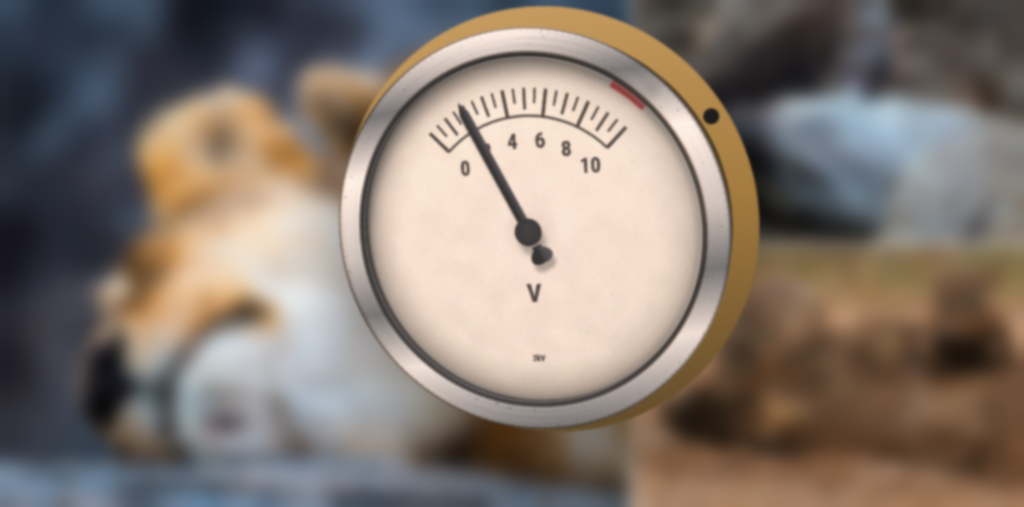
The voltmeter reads 2 V
